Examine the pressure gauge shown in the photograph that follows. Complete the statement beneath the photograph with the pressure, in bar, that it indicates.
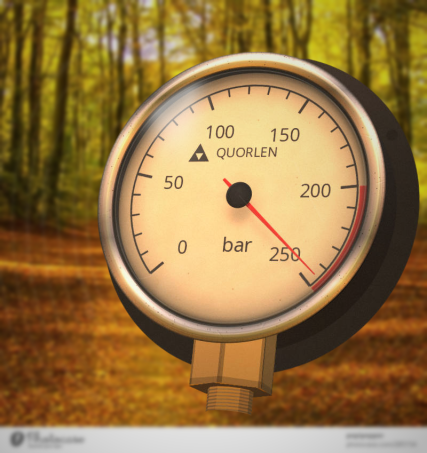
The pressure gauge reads 245 bar
